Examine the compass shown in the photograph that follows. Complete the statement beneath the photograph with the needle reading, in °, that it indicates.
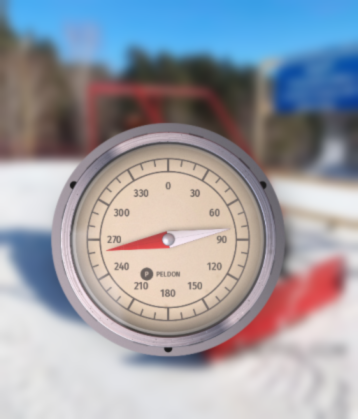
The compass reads 260 °
